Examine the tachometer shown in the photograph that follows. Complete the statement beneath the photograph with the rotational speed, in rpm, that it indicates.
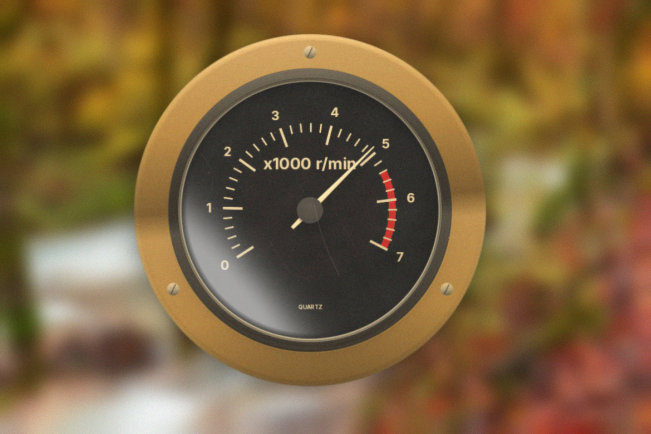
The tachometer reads 4900 rpm
